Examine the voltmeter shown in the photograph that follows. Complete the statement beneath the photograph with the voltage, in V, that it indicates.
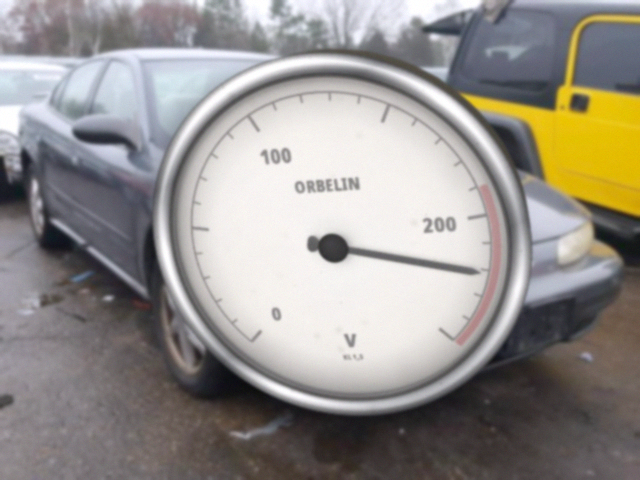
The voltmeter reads 220 V
